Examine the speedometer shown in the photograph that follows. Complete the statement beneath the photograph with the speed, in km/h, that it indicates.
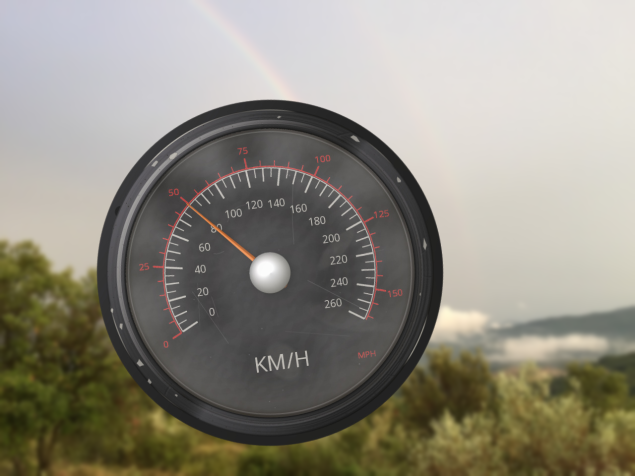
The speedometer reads 80 km/h
